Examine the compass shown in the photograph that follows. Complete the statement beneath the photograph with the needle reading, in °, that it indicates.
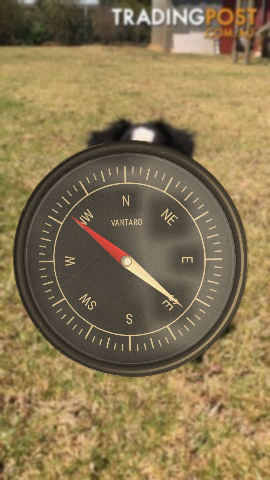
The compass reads 310 °
